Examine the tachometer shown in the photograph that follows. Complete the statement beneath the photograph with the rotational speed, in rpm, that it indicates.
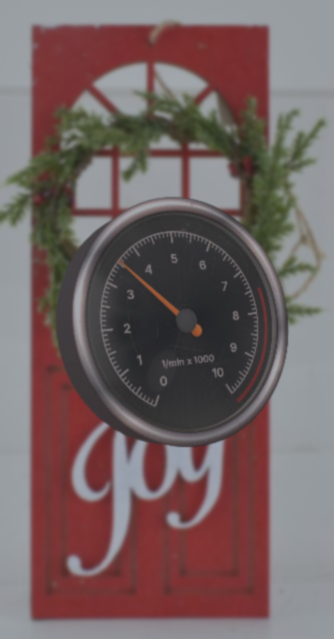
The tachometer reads 3500 rpm
